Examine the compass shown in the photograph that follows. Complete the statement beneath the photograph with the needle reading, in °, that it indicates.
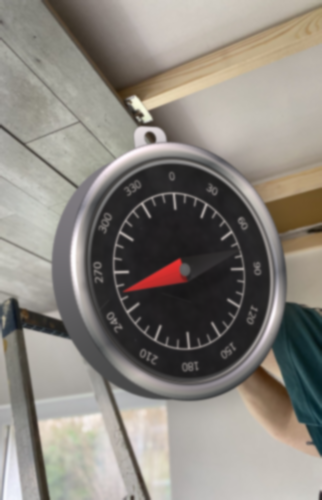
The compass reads 255 °
